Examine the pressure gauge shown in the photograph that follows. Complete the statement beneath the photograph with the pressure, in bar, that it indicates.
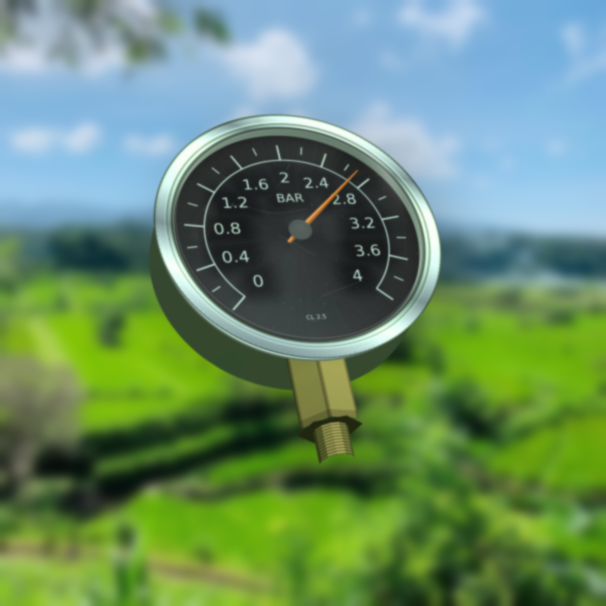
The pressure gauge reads 2.7 bar
